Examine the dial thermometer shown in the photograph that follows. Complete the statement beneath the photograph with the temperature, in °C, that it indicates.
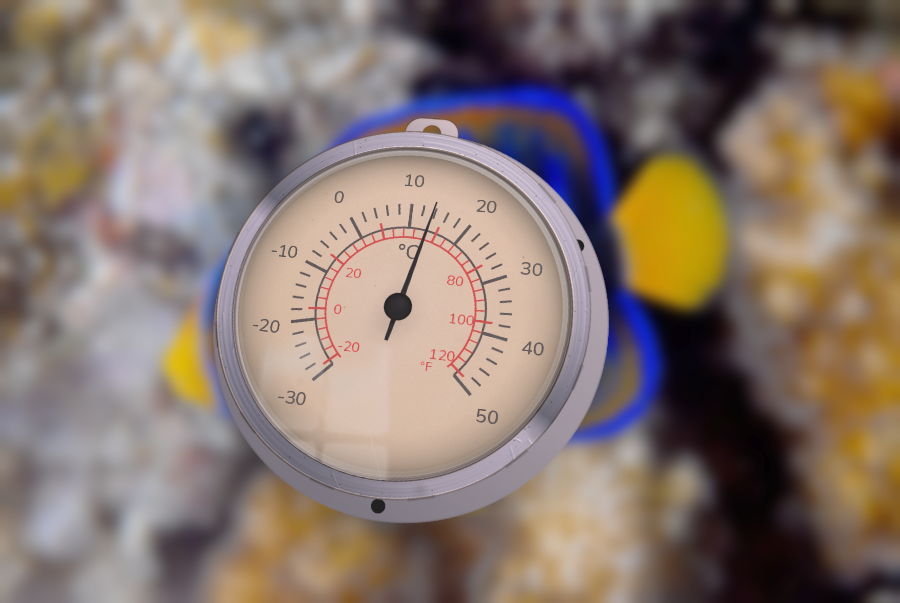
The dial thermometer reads 14 °C
